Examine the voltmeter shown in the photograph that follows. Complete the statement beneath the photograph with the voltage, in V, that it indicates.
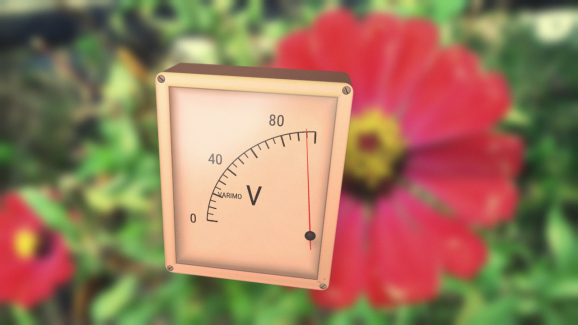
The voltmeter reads 95 V
